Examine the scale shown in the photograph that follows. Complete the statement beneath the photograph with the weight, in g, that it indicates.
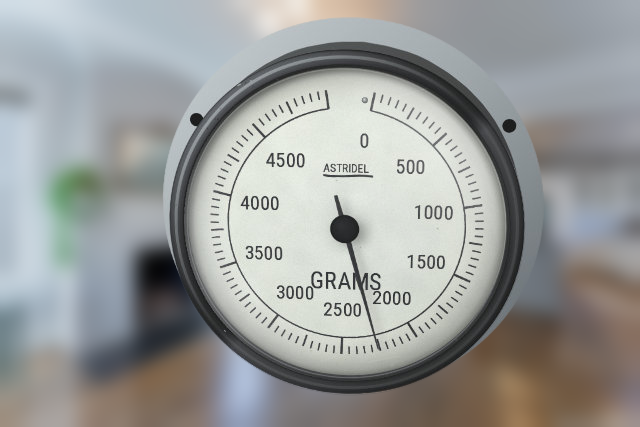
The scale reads 2250 g
